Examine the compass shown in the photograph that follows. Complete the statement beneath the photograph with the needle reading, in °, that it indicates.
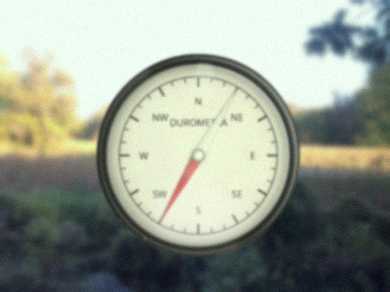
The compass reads 210 °
